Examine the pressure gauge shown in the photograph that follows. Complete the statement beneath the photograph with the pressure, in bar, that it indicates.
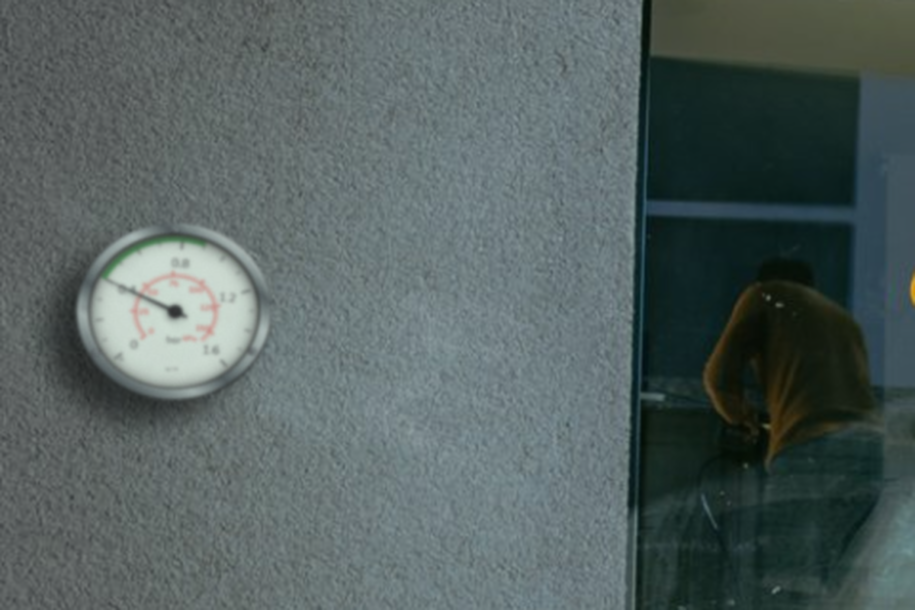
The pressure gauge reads 0.4 bar
